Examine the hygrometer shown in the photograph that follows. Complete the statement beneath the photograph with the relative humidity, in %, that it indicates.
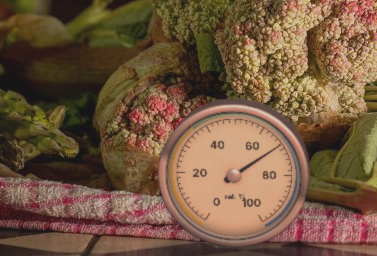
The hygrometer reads 68 %
